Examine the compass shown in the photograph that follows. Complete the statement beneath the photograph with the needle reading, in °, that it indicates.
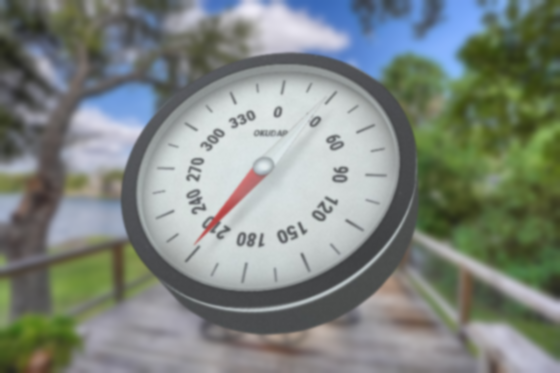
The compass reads 210 °
